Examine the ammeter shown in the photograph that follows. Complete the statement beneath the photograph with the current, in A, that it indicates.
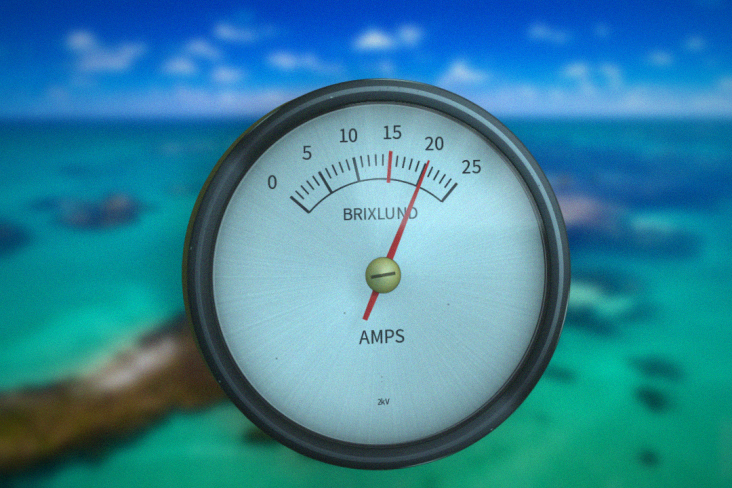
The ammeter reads 20 A
